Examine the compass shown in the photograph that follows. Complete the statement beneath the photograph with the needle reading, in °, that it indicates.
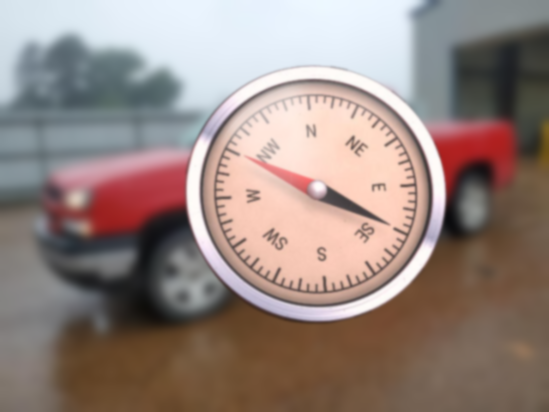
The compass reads 300 °
